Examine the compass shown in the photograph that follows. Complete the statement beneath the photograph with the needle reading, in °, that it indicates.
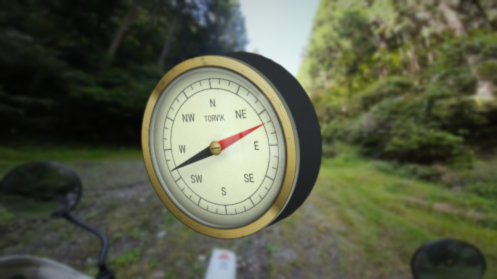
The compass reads 70 °
